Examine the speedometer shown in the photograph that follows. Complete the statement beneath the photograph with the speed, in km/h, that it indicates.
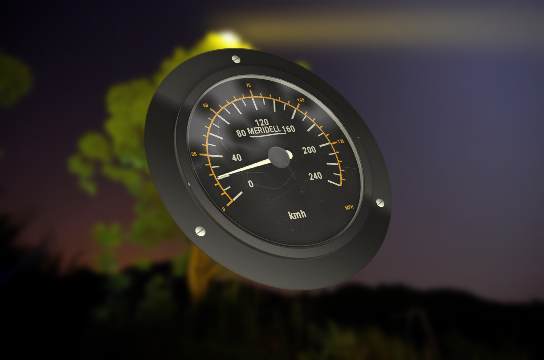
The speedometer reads 20 km/h
